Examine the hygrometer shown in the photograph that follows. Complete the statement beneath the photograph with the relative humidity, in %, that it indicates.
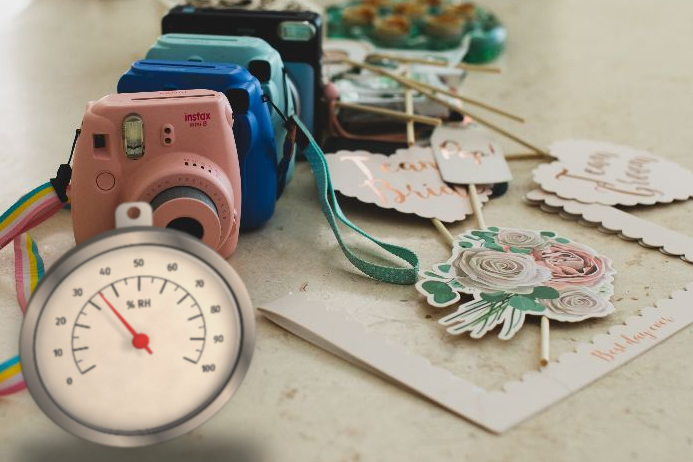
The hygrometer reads 35 %
